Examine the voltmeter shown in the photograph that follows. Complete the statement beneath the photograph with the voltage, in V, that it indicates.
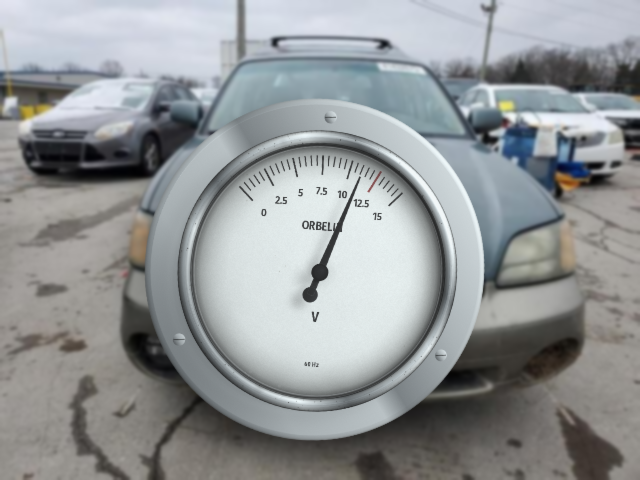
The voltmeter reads 11 V
